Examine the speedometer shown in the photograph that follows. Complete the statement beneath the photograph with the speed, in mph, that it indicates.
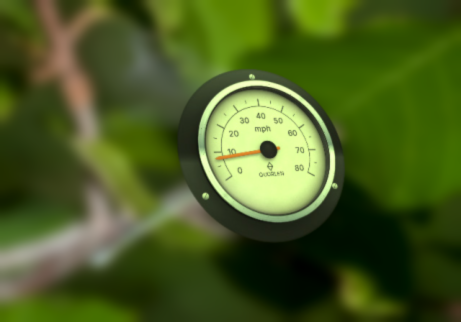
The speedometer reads 7.5 mph
